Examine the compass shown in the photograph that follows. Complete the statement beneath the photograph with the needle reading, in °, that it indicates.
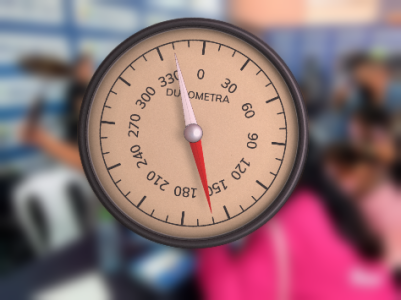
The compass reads 160 °
